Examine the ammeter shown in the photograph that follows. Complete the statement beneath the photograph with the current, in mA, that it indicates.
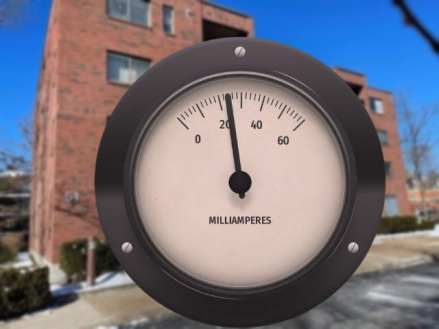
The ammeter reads 24 mA
